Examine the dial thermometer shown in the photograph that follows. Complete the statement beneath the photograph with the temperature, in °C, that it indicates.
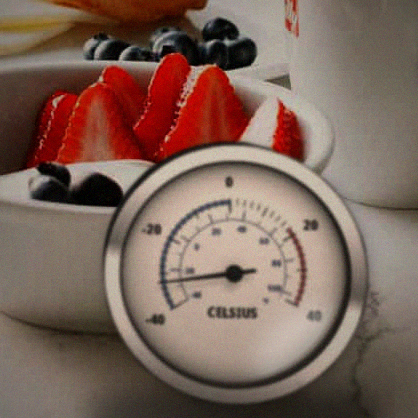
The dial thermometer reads -32 °C
